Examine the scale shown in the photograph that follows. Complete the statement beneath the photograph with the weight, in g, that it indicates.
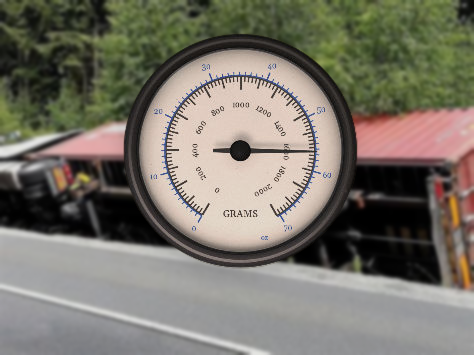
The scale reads 1600 g
